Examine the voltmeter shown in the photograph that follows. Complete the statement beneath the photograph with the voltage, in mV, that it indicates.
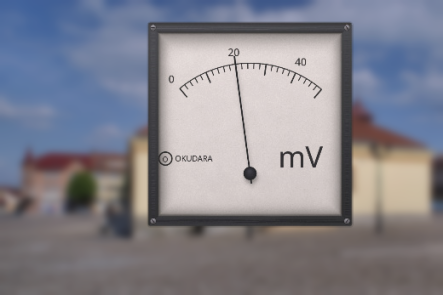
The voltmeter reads 20 mV
